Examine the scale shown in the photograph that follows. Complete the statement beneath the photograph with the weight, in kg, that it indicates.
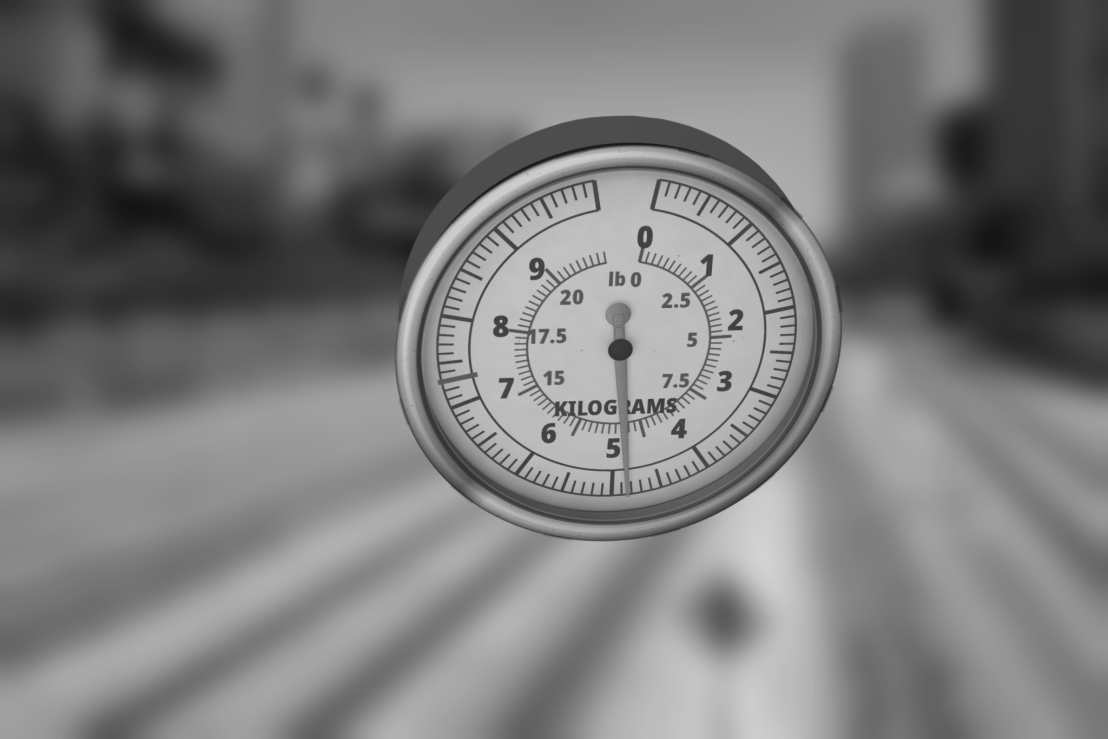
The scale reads 4.85 kg
